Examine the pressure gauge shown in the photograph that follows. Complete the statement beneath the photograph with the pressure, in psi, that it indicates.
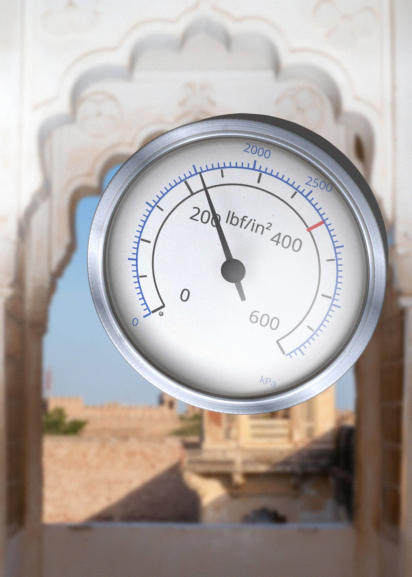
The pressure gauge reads 225 psi
